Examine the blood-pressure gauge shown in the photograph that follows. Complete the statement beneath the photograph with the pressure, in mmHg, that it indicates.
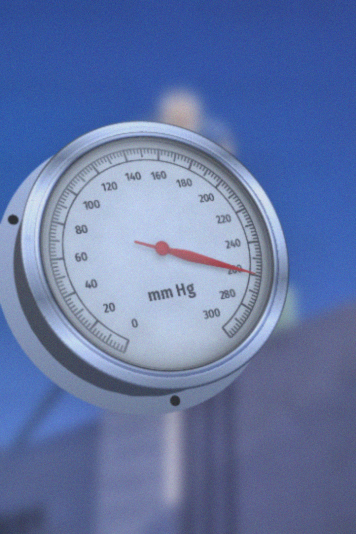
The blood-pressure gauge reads 260 mmHg
